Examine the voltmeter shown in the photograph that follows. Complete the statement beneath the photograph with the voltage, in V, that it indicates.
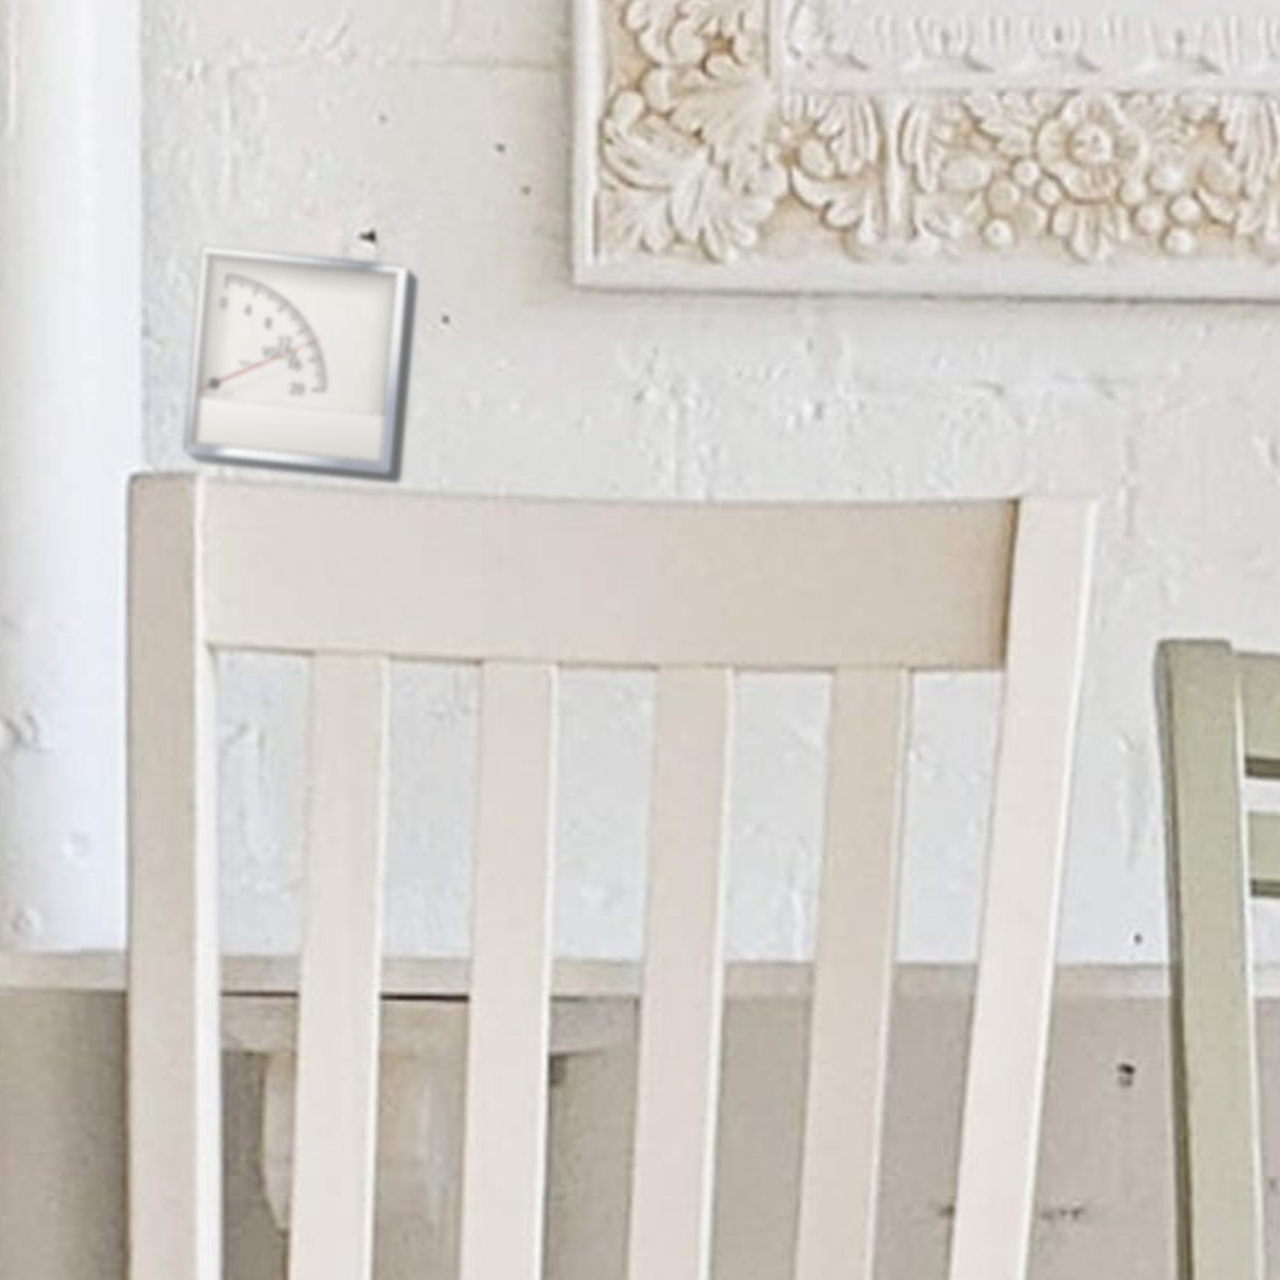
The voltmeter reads 14 V
